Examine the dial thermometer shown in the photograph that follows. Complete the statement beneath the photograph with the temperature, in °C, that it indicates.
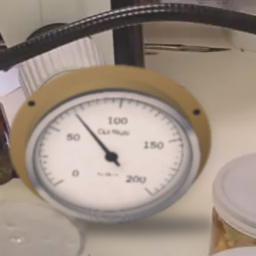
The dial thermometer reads 70 °C
